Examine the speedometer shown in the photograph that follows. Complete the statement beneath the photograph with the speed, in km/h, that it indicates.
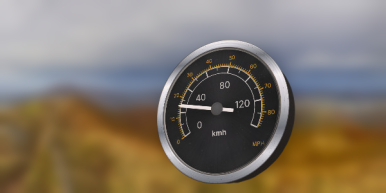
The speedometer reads 25 km/h
